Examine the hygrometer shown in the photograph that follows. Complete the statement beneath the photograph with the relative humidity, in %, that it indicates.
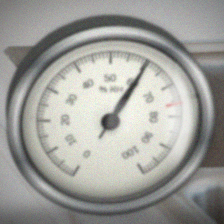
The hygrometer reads 60 %
